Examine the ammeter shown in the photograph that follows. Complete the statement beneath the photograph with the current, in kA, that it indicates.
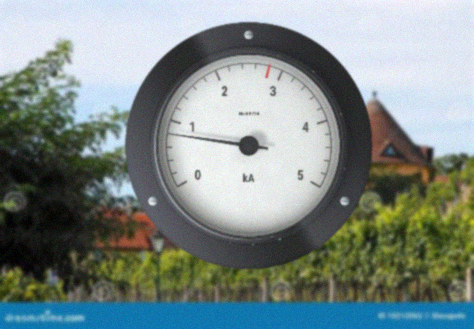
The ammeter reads 0.8 kA
